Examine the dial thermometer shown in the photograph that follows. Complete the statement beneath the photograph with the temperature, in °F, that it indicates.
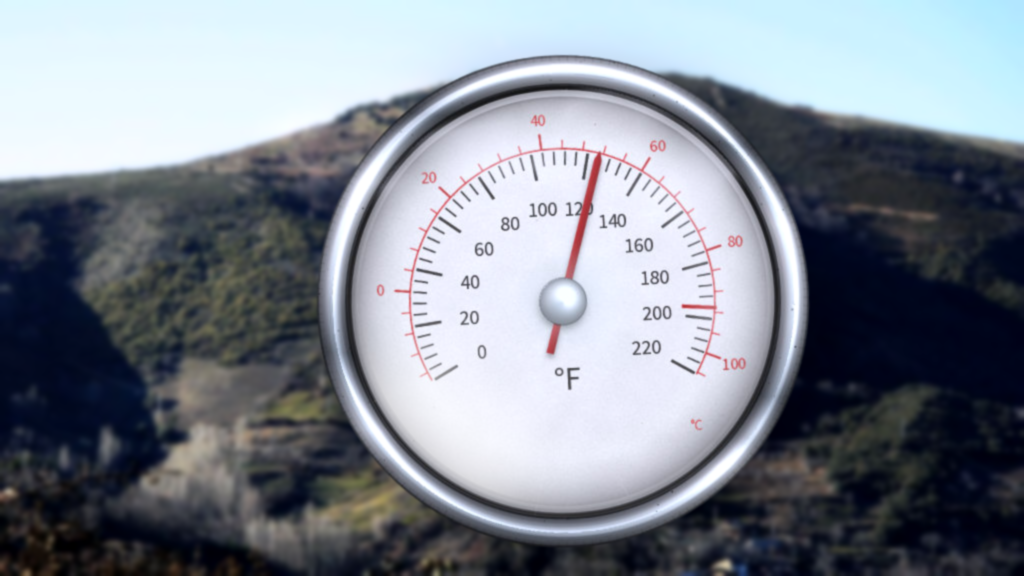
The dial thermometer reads 124 °F
